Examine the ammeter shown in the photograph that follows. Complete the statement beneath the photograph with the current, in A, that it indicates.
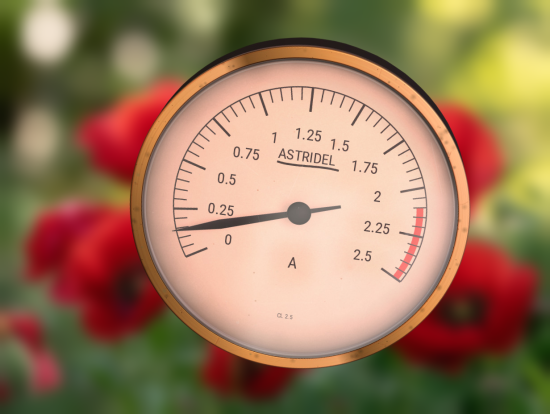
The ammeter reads 0.15 A
